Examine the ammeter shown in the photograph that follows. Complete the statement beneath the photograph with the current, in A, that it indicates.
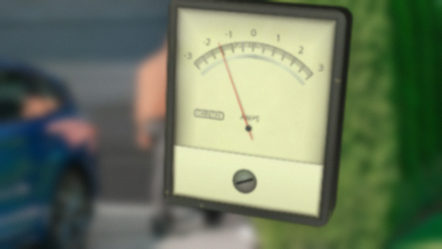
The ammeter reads -1.5 A
